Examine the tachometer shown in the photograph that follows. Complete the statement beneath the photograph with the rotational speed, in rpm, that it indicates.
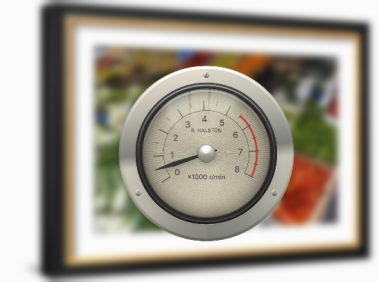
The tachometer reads 500 rpm
